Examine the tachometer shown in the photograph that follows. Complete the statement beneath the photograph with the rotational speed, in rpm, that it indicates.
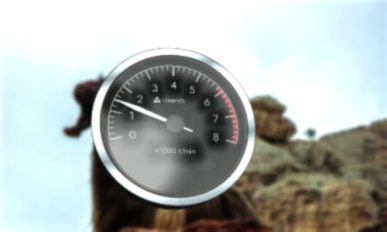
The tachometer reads 1400 rpm
